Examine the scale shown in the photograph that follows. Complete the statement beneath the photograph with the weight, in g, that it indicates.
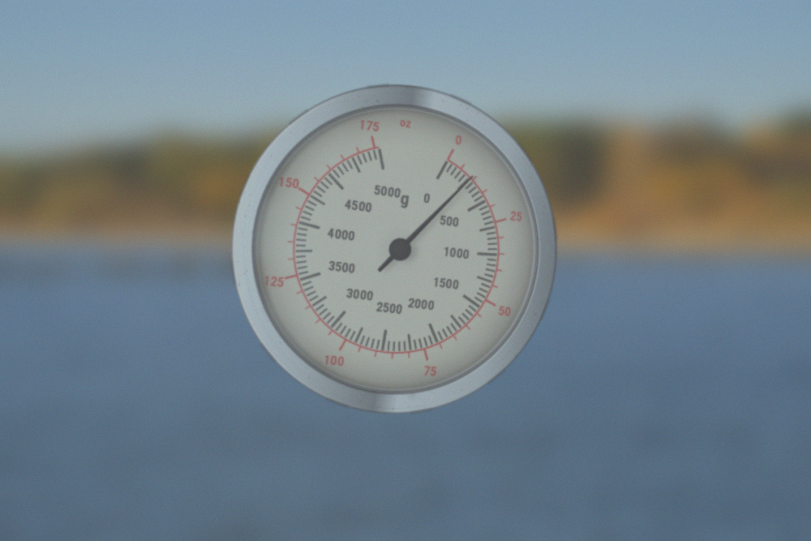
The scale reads 250 g
